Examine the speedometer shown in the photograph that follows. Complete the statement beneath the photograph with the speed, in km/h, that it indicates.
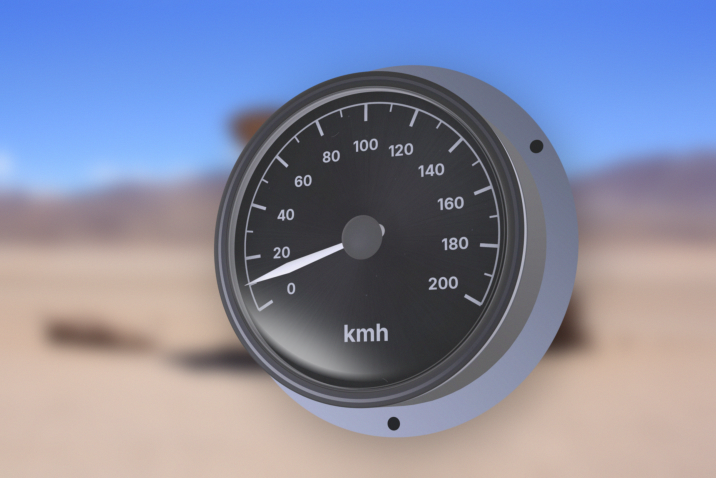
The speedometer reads 10 km/h
